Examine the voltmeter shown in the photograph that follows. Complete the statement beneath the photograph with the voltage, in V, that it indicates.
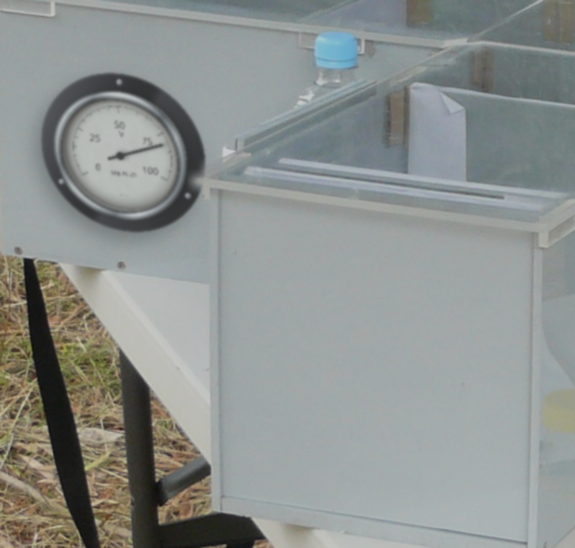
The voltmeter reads 80 V
